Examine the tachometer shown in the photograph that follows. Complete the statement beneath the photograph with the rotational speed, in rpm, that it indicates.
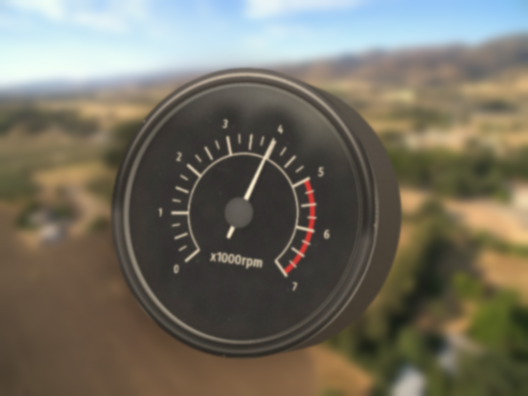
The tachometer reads 4000 rpm
